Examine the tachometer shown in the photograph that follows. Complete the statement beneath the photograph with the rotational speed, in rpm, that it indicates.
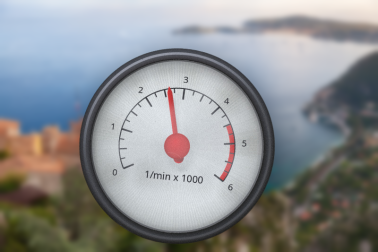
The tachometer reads 2625 rpm
